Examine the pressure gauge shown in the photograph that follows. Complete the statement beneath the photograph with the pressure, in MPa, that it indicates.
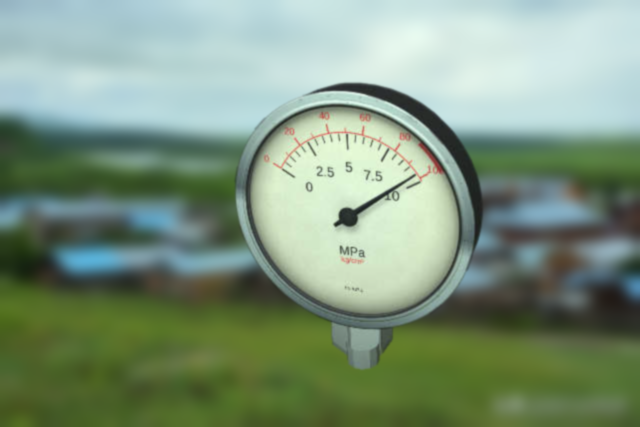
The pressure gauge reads 9.5 MPa
